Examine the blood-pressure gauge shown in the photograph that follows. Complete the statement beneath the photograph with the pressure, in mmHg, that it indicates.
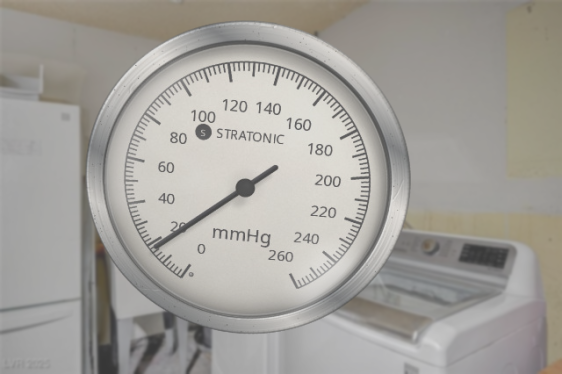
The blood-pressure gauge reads 18 mmHg
